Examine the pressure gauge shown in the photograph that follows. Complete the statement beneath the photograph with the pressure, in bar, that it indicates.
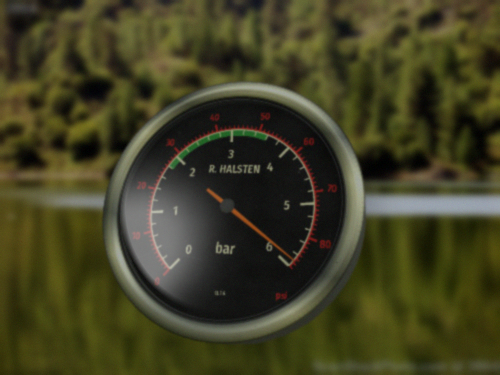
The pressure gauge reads 5.9 bar
